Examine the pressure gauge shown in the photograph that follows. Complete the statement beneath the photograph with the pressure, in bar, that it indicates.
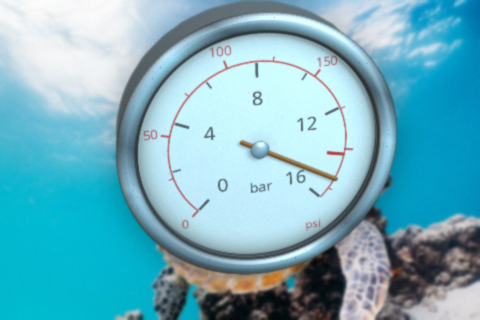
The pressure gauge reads 15 bar
